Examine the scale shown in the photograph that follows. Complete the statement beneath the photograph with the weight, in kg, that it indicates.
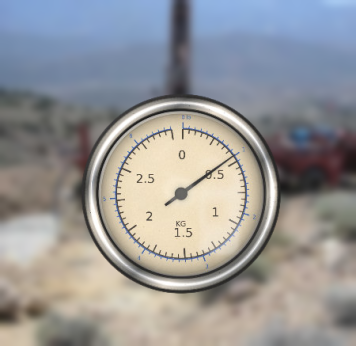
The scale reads 0.45 kg
